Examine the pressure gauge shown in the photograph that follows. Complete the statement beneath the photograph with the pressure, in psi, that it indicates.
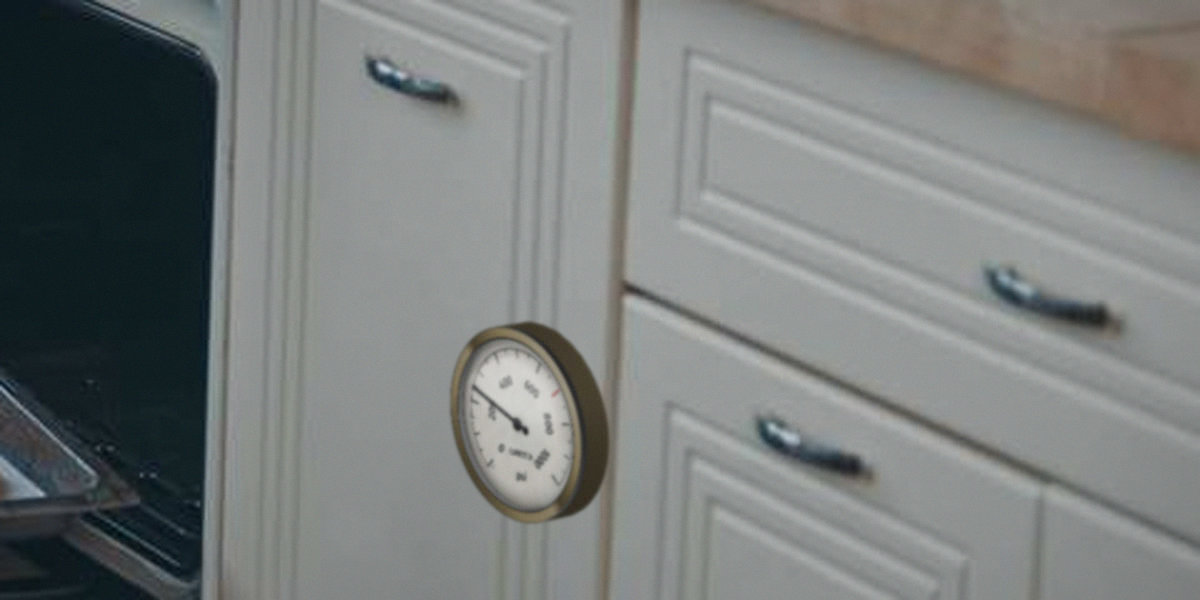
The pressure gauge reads 250 psi
